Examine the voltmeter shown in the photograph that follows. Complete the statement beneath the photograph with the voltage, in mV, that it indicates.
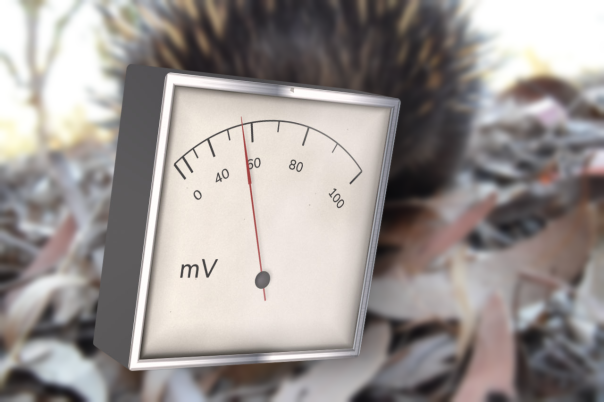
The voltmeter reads 55 mV
